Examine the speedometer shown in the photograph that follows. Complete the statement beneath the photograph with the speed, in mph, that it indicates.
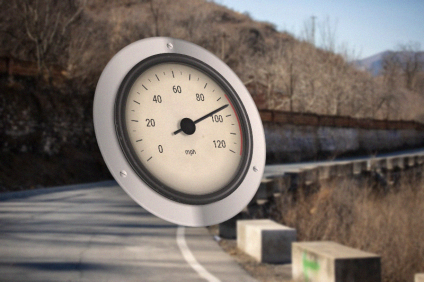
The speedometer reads 95 mph
